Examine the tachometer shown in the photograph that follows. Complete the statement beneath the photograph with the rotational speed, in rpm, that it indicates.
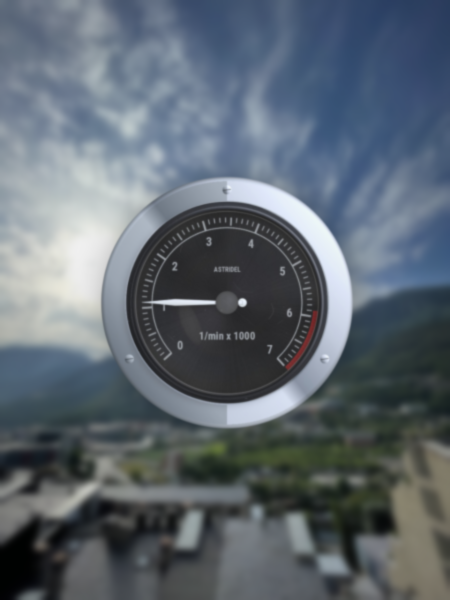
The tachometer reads 1100 rpm
